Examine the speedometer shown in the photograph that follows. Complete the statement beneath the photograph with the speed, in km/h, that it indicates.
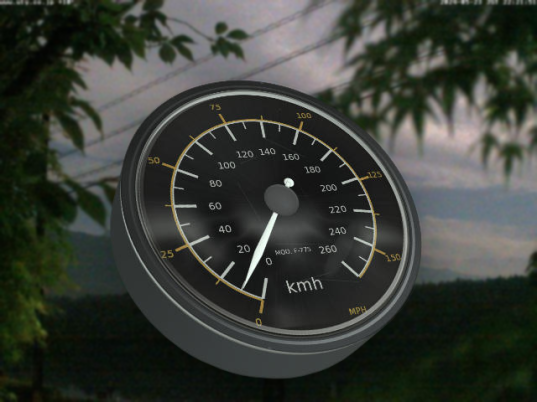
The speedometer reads 10 km/h
